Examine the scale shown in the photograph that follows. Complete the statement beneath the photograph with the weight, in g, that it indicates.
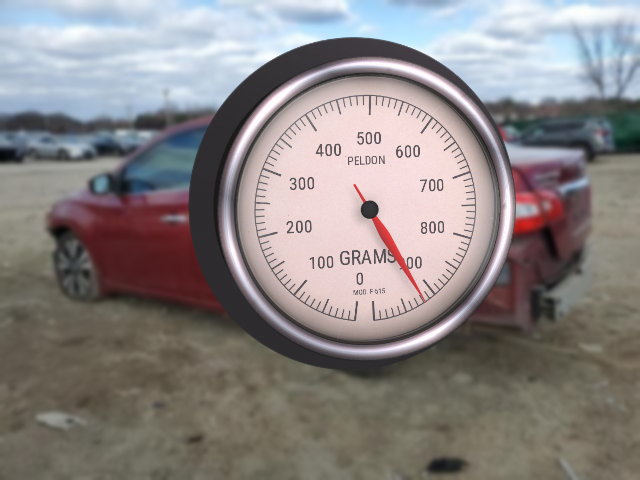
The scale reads 920 g
